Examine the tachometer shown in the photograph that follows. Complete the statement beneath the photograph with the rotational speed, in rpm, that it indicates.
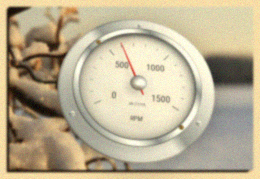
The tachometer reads 600 rpm
